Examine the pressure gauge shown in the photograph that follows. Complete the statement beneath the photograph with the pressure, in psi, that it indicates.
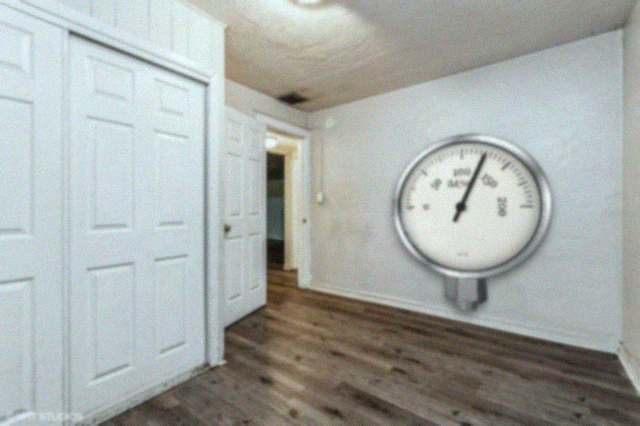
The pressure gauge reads 125 psi
